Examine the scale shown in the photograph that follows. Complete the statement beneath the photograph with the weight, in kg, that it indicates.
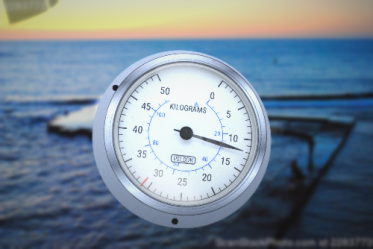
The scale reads 12 kg
